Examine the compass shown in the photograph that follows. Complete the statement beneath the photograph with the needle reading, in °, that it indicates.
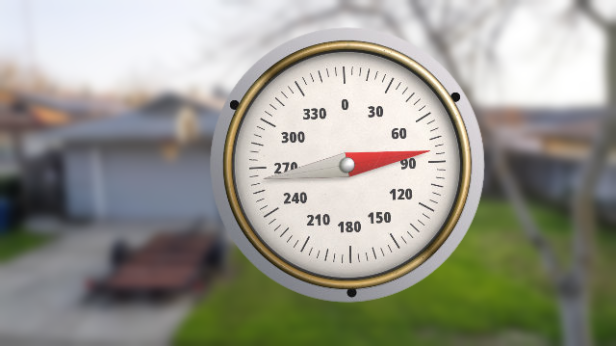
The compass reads 82.5 °
